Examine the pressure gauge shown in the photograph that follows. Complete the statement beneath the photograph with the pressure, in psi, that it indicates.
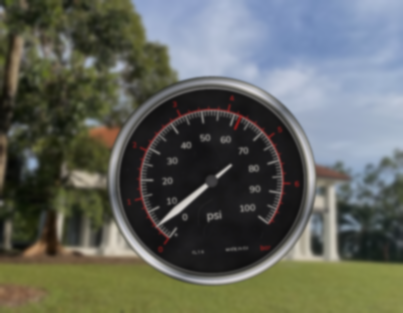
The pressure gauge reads 5 psi
